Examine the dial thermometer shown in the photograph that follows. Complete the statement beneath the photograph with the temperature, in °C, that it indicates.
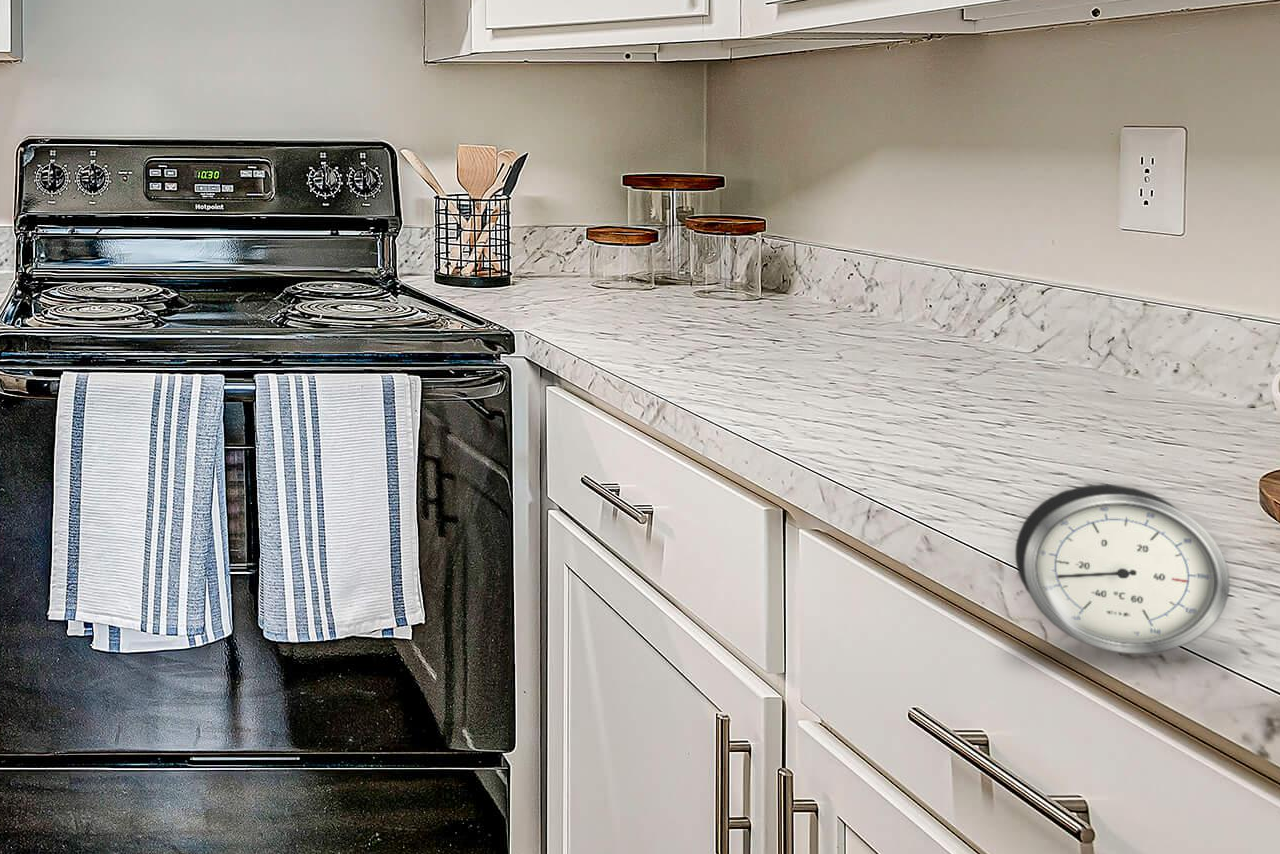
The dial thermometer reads -25 °C
